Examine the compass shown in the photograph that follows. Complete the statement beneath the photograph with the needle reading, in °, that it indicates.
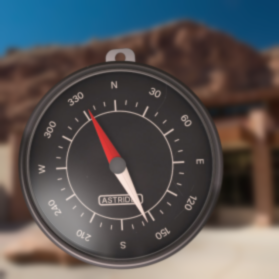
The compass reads 335 °
